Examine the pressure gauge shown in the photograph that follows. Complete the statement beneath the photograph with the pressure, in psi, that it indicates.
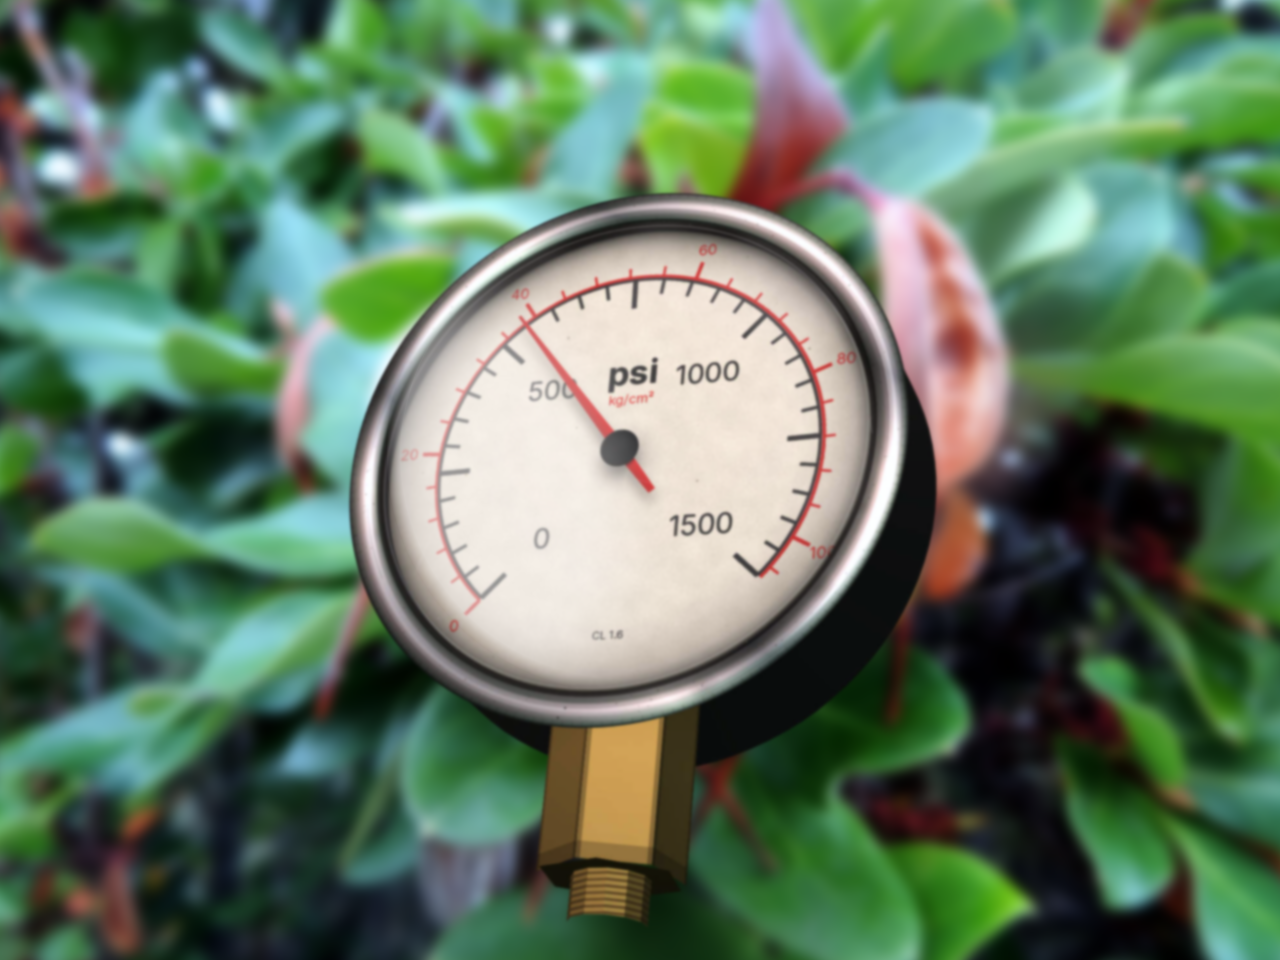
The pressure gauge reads 550 psi
